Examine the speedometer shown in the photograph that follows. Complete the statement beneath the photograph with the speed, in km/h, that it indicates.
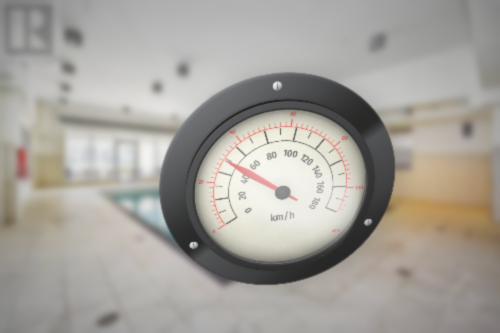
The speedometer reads 50 km/h
